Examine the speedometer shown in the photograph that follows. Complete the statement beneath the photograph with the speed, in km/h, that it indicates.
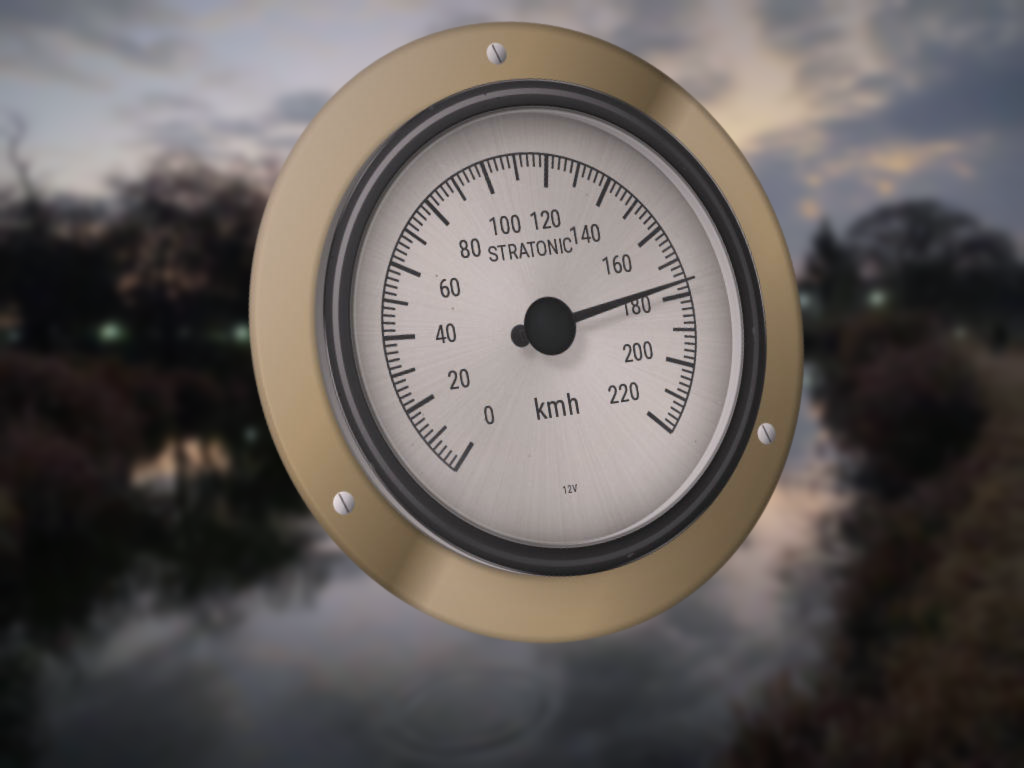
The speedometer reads 176 km/h
